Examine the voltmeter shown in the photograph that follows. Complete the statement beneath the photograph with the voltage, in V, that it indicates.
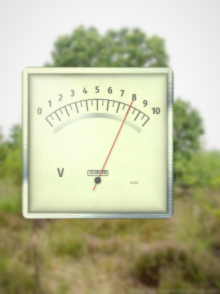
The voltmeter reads 8 V
